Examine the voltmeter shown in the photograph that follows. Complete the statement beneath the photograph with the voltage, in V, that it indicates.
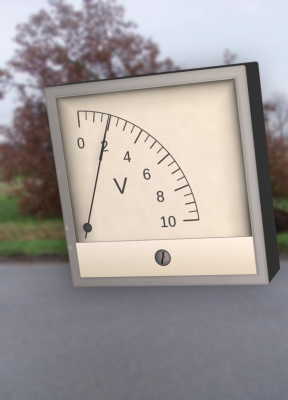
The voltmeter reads 2 V
